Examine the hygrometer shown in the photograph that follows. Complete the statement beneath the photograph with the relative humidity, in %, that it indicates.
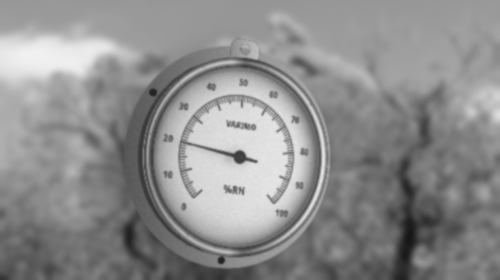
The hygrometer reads 20 %
